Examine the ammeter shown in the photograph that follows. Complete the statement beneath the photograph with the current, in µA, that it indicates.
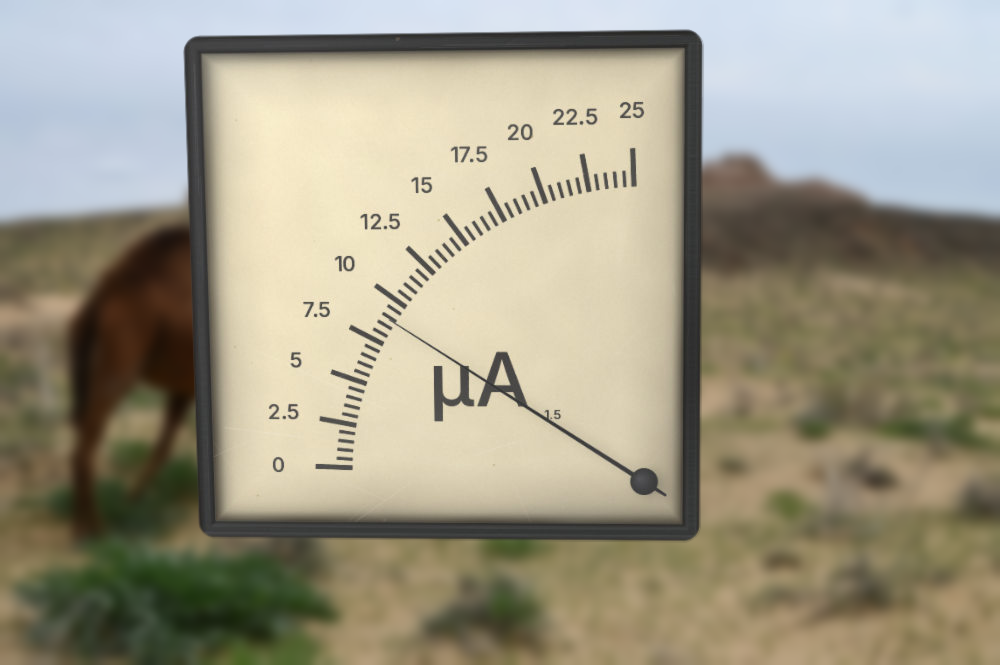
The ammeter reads 9 µA
